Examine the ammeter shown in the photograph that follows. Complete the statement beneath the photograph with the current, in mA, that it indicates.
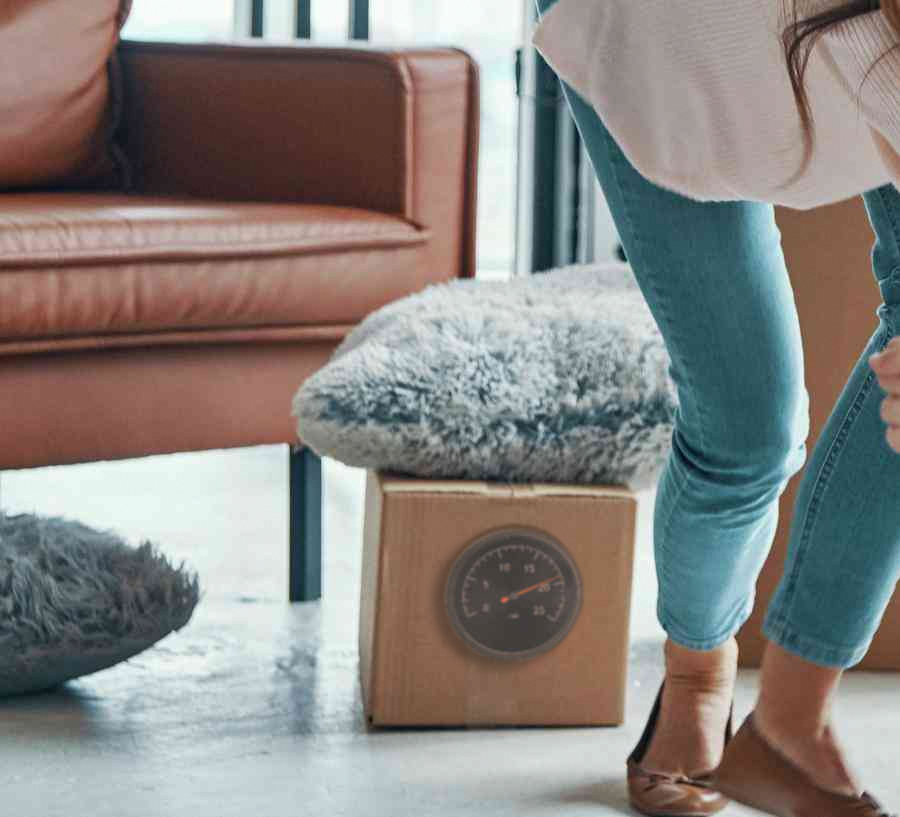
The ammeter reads 19 mA
